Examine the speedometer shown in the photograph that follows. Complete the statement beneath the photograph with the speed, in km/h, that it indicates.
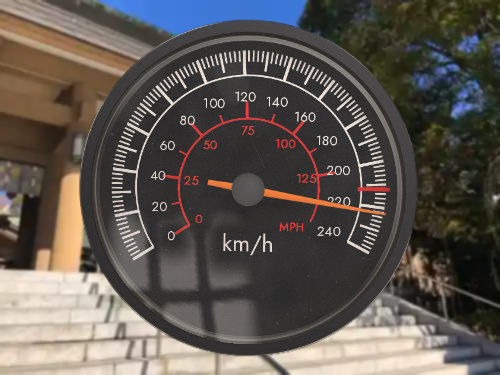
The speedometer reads 222 km/h
